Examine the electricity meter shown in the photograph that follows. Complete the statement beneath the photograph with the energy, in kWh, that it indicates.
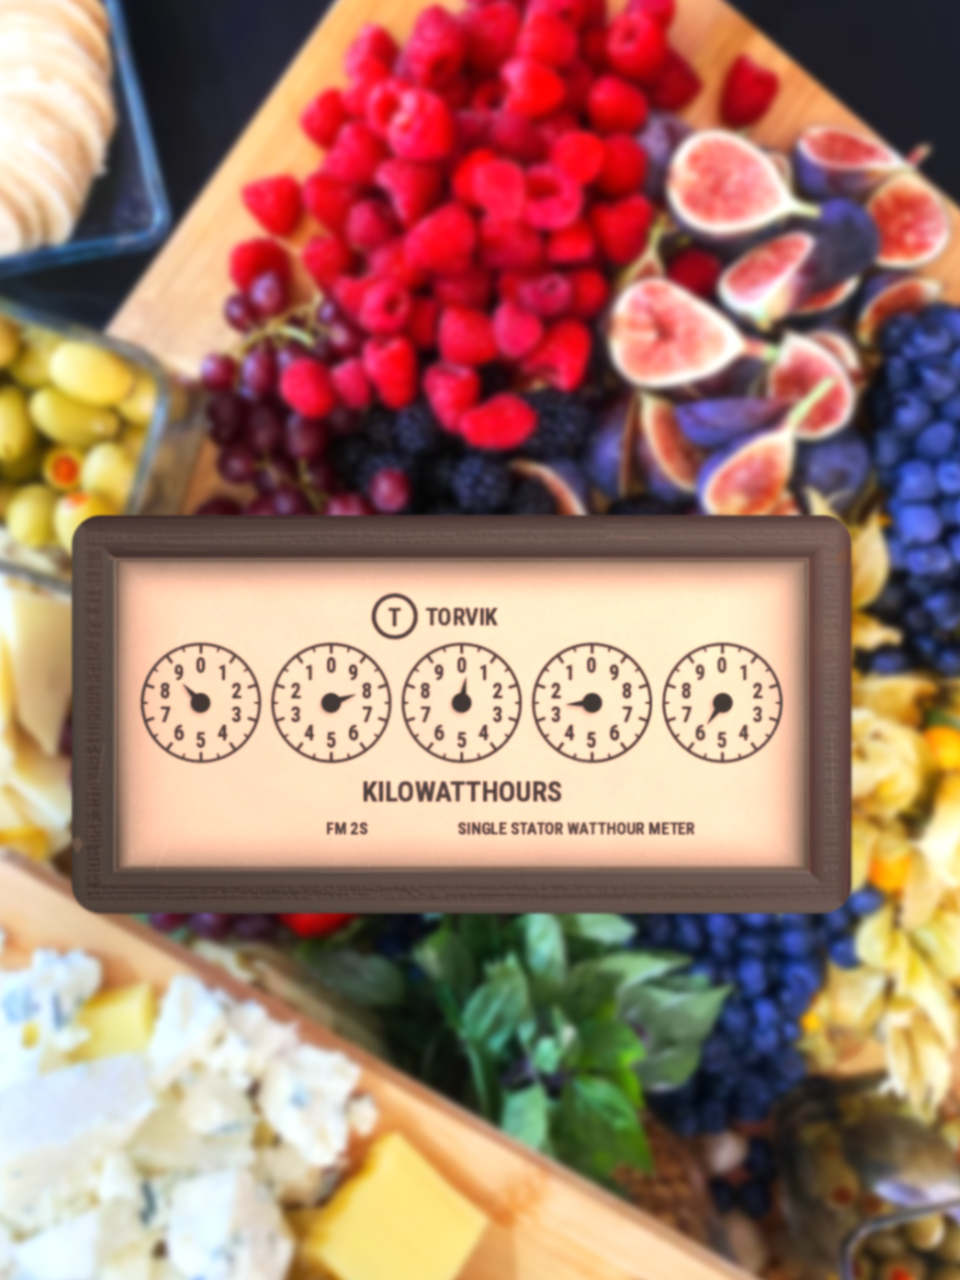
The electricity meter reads 88026 kWh
